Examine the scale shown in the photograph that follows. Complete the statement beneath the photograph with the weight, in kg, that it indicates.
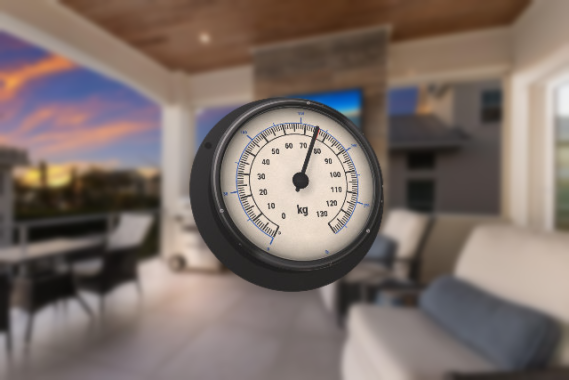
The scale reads 75 kg
